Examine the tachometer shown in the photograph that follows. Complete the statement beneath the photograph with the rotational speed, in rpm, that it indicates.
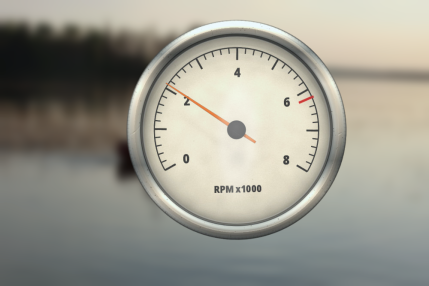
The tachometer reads 2100 rpm
